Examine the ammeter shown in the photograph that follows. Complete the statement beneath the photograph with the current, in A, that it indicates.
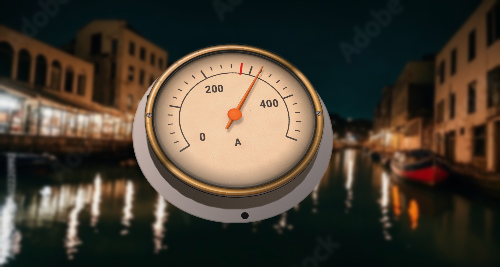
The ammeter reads 320 A
